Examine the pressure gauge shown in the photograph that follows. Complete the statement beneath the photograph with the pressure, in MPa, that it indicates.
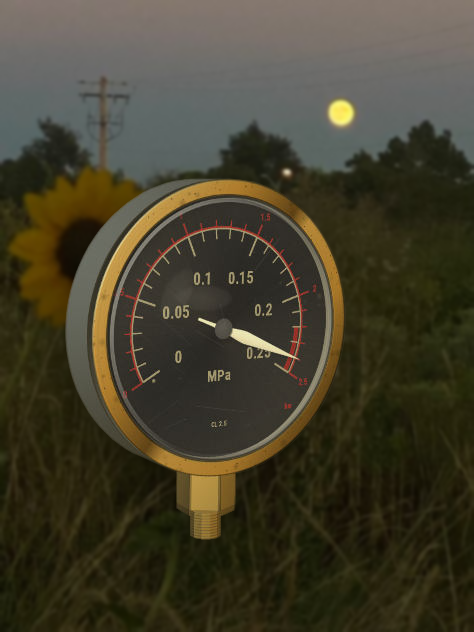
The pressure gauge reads 0.24 MPa
